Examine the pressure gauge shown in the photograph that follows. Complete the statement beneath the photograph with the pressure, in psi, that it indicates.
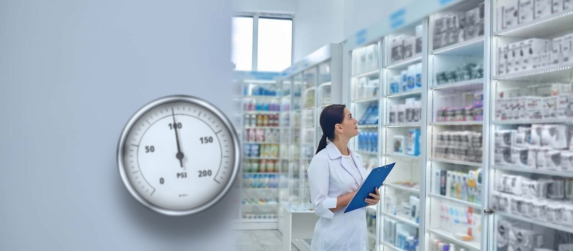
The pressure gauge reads 100 psi
